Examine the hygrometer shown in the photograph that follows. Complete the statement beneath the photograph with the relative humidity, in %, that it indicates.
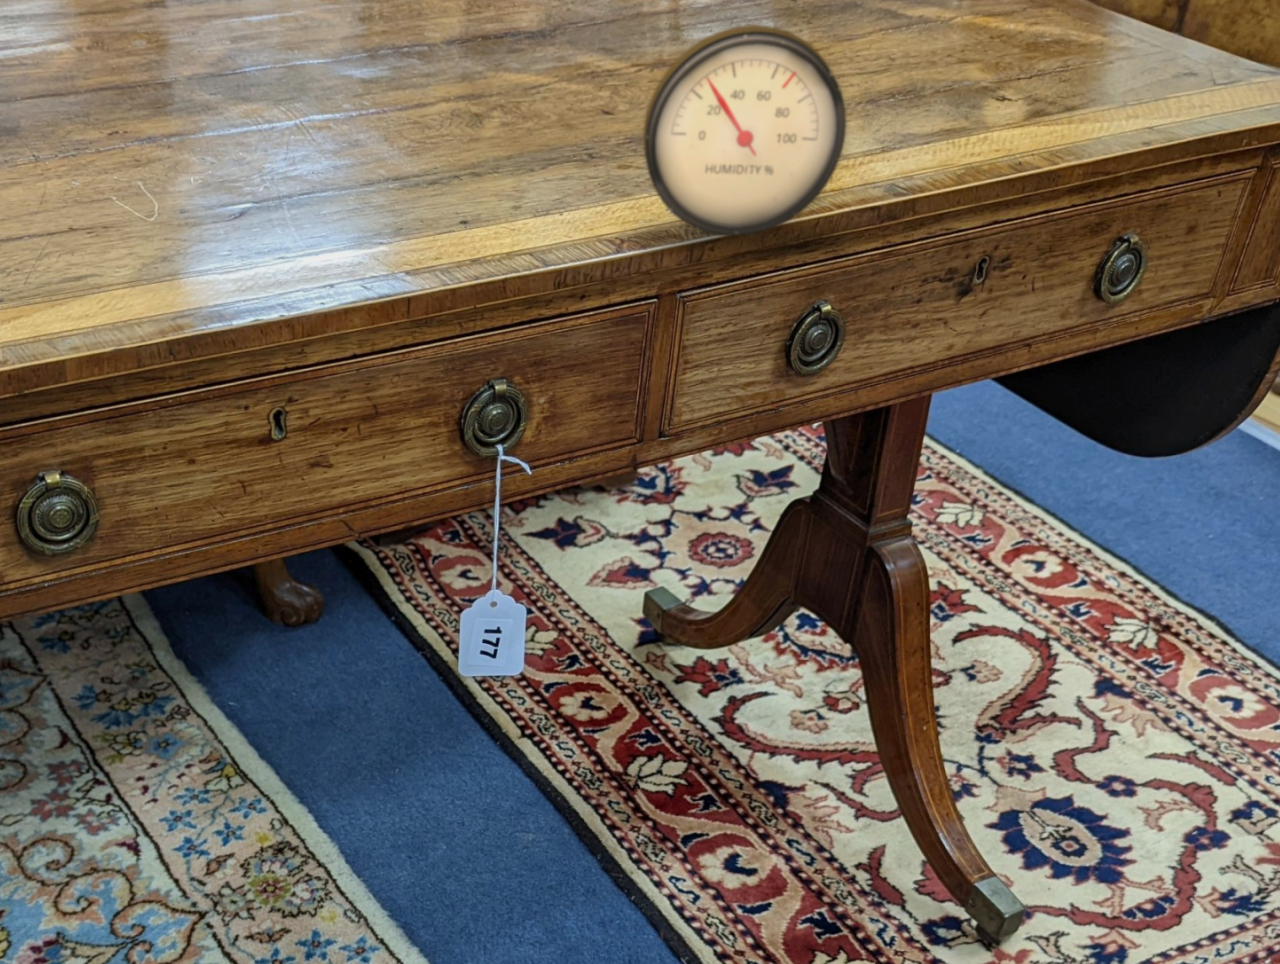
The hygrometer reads 28 %
